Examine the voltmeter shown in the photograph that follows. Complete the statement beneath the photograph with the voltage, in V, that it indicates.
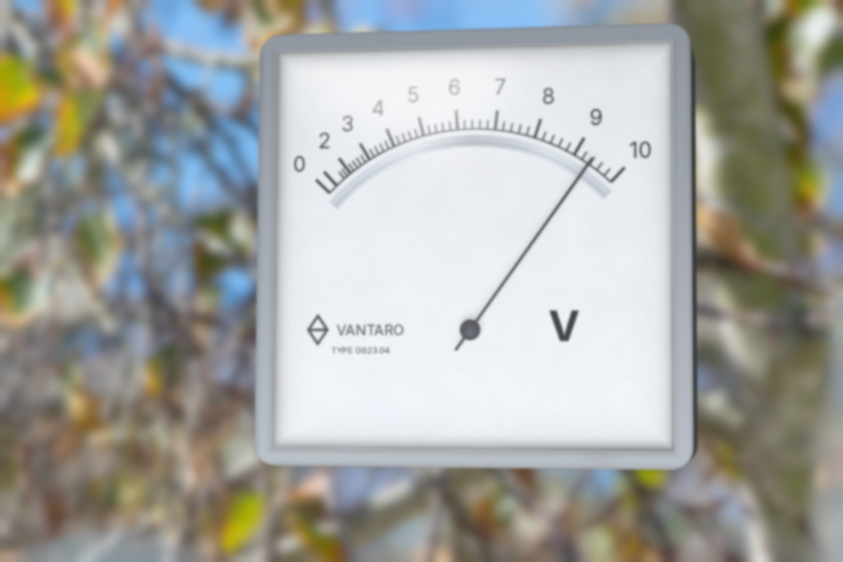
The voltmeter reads 9.4 V
